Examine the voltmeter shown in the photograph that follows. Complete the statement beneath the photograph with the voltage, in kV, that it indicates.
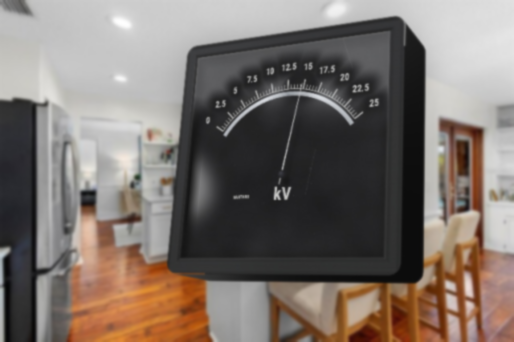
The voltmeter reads 15 kV
